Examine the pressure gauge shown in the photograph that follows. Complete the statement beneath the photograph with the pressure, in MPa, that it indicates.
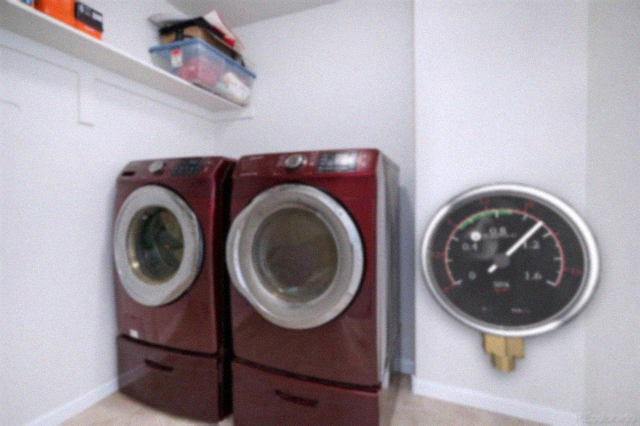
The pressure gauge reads 1.1 MPa
